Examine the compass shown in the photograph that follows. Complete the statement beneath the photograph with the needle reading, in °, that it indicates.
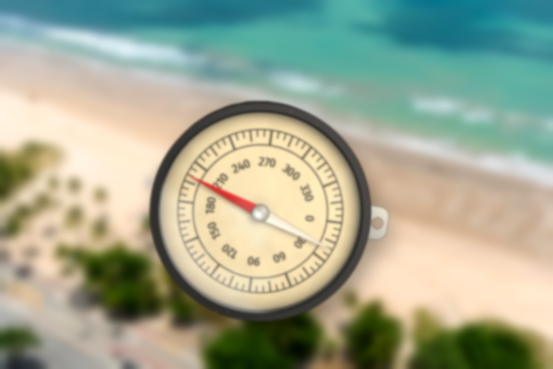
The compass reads 200 °
